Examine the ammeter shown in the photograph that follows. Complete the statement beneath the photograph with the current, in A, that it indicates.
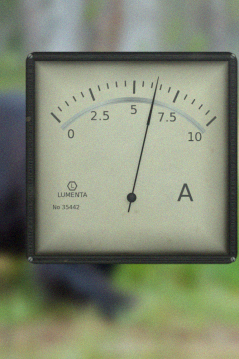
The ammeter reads 6.25 A
